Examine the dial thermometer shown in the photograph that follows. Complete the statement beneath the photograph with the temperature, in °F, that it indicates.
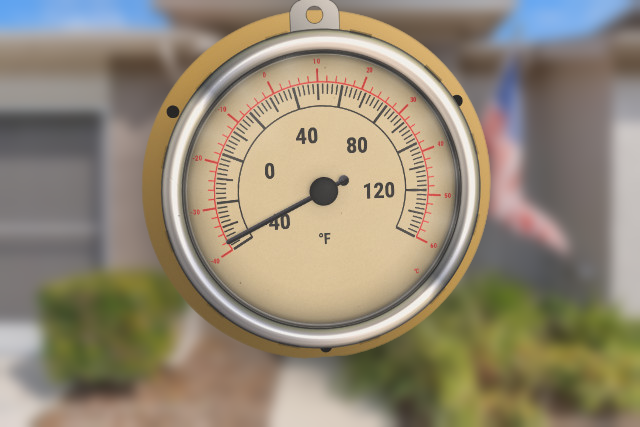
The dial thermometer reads -36 °F
